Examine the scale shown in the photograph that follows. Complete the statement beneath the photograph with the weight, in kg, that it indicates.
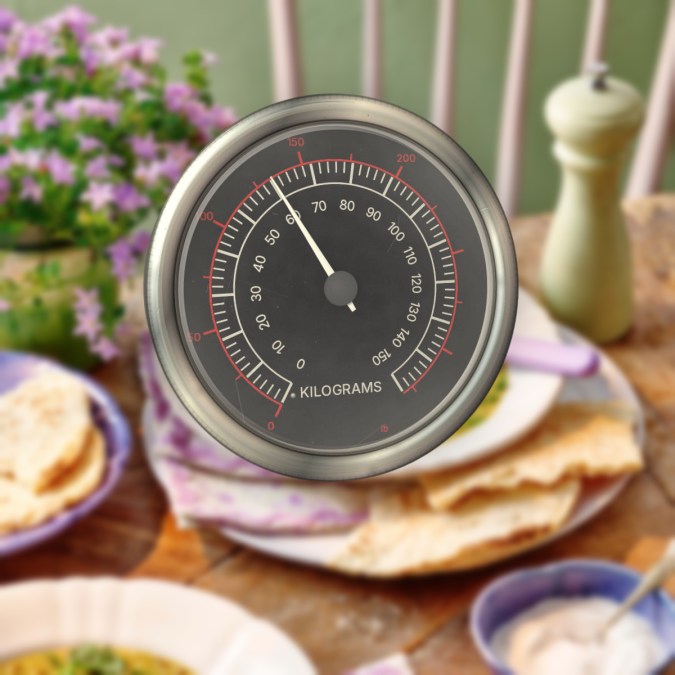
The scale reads 60 kg
